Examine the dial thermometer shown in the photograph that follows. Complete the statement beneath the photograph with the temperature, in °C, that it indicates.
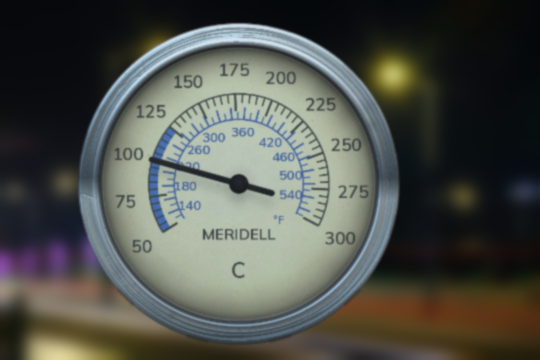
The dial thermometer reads 100 °C
